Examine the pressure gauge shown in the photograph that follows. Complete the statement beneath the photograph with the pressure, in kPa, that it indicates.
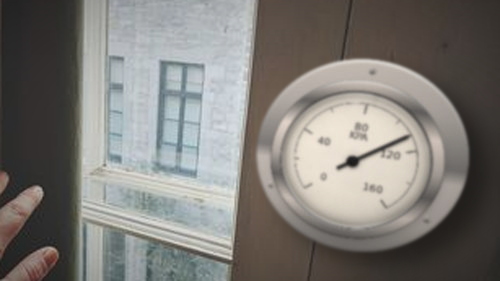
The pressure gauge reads 110 kPa
